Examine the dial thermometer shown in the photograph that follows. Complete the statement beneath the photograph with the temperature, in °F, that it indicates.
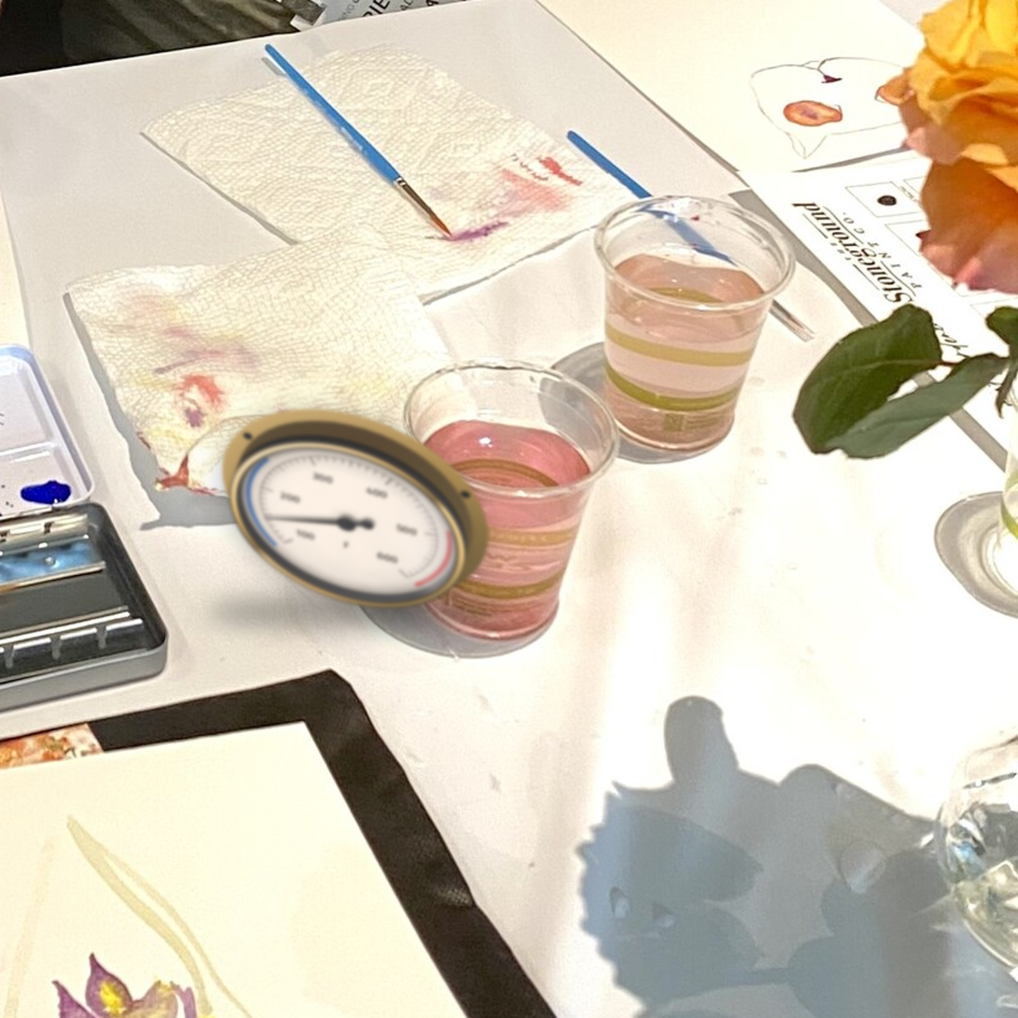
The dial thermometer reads 150 °F
